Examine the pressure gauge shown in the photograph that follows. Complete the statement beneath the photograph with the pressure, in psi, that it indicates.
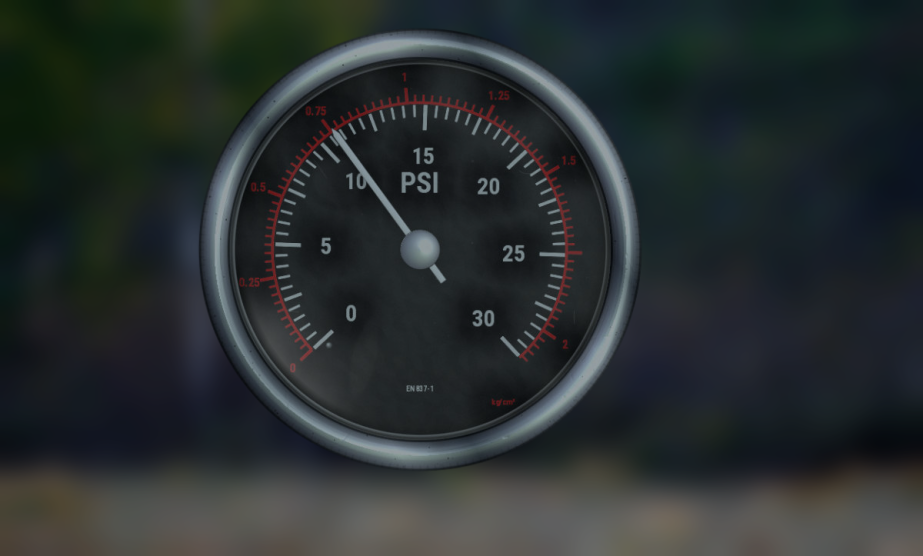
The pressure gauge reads 10.75 psi
